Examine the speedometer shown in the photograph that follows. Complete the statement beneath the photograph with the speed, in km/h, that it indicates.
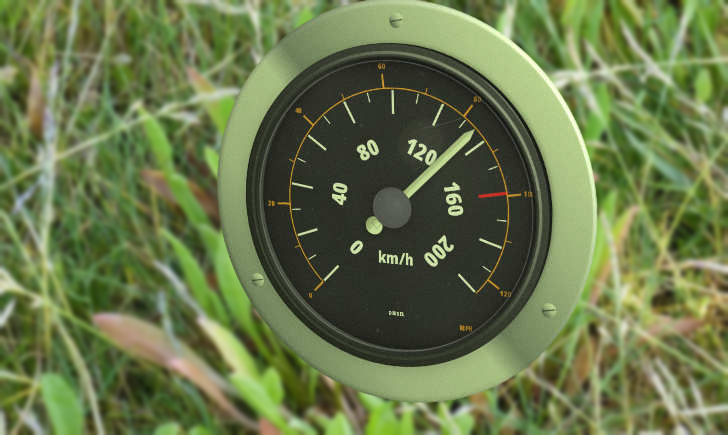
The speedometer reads 135 km/h
